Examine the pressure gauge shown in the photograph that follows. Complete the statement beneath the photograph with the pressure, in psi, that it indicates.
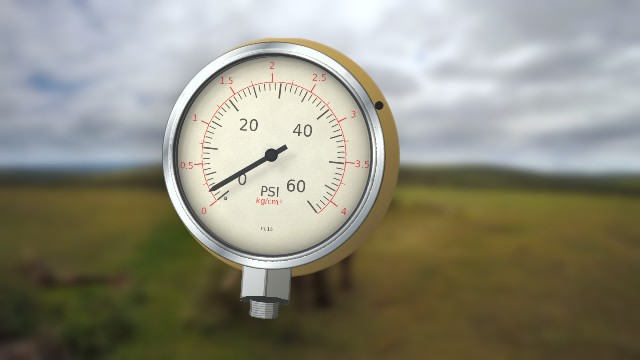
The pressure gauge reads 2 psi
